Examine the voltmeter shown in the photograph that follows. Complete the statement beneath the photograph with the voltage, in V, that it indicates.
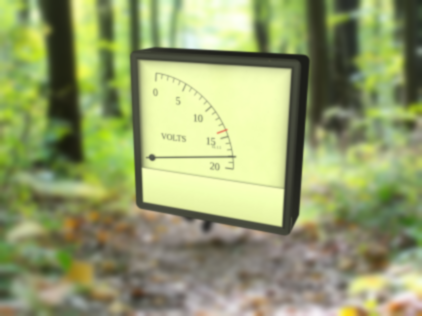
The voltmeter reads 18 V
